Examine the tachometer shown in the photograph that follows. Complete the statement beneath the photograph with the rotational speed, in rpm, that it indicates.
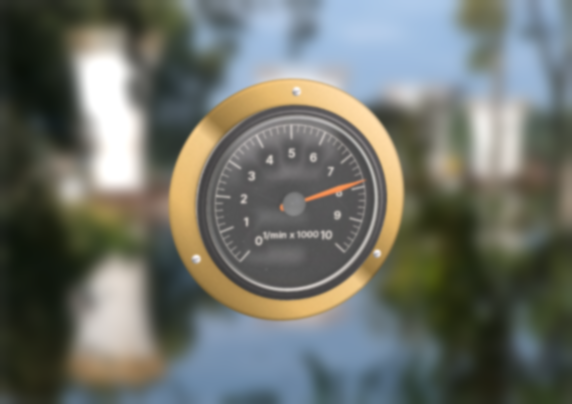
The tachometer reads 7800 rpm
